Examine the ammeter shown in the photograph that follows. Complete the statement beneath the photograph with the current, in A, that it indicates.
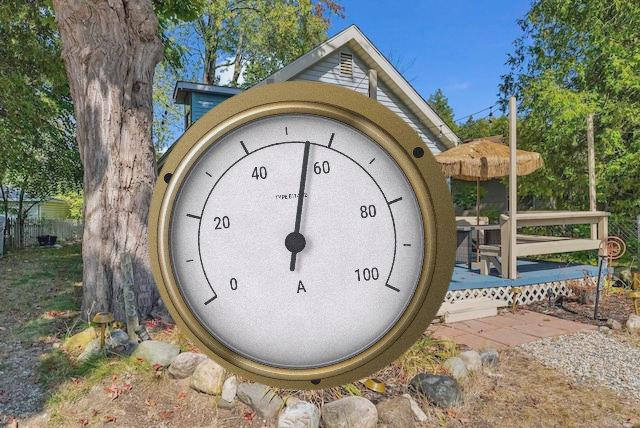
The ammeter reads 55 A
